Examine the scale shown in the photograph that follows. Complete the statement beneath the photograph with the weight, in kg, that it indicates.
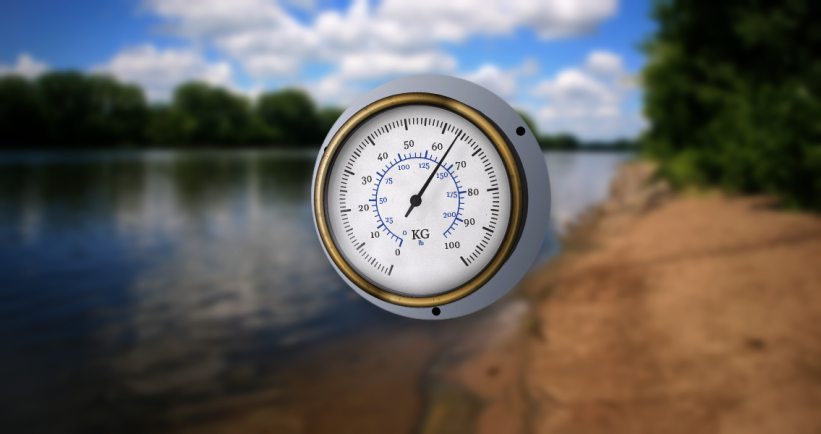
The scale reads 64 kg
